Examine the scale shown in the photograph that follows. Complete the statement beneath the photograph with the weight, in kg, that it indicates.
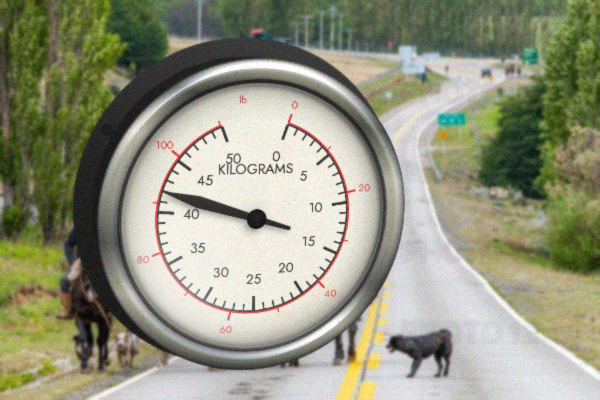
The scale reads 42 kg
